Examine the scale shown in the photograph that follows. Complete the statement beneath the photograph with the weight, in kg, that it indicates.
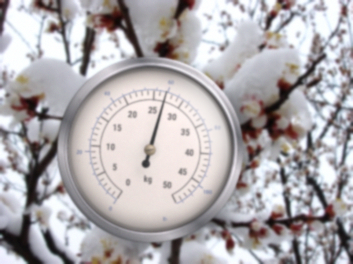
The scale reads 27 kg
